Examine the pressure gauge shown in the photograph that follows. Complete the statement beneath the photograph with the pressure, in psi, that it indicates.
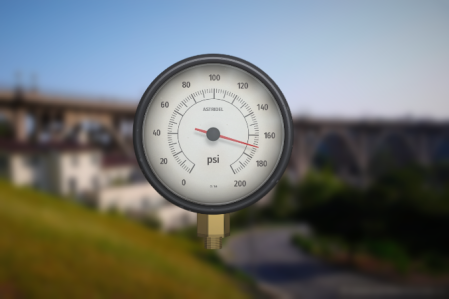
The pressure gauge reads 170 psi
